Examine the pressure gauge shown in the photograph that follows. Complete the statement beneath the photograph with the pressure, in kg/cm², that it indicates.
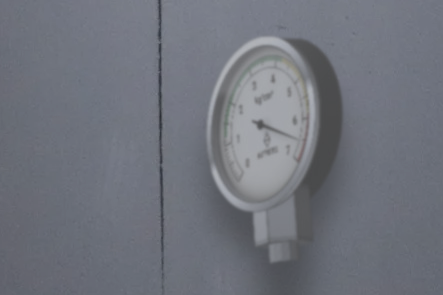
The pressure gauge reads 6.5 kg/cm²
